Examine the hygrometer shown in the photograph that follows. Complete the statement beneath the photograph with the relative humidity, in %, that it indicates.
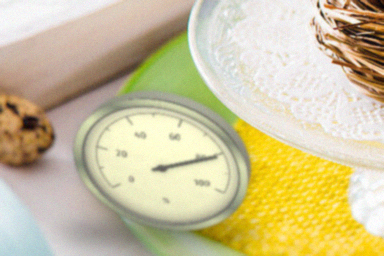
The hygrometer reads 80 %
